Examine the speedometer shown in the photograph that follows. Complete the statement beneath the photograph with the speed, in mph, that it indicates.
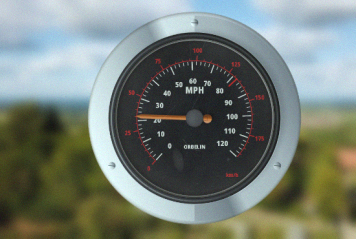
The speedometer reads 22 mph
